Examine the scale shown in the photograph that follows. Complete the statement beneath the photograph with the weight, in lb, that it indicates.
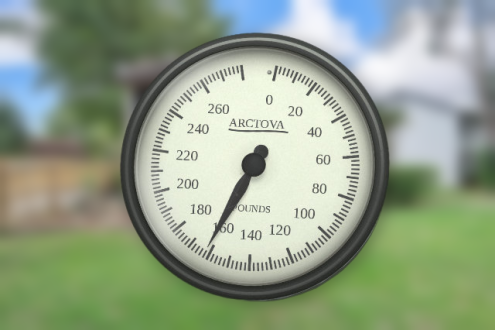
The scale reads 162 lb
